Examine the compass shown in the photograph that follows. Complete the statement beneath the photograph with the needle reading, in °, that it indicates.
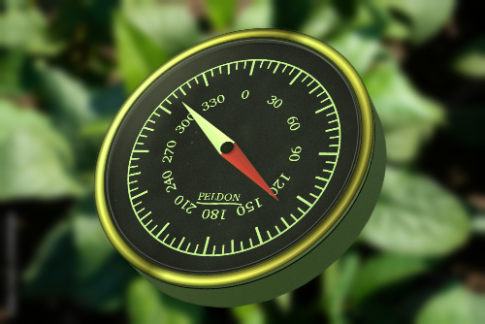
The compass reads 130 °
